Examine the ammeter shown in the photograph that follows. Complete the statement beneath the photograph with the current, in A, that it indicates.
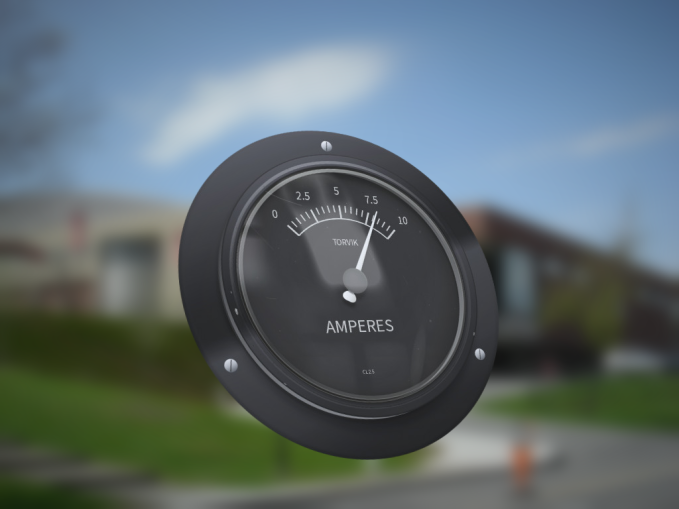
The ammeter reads 8 A
